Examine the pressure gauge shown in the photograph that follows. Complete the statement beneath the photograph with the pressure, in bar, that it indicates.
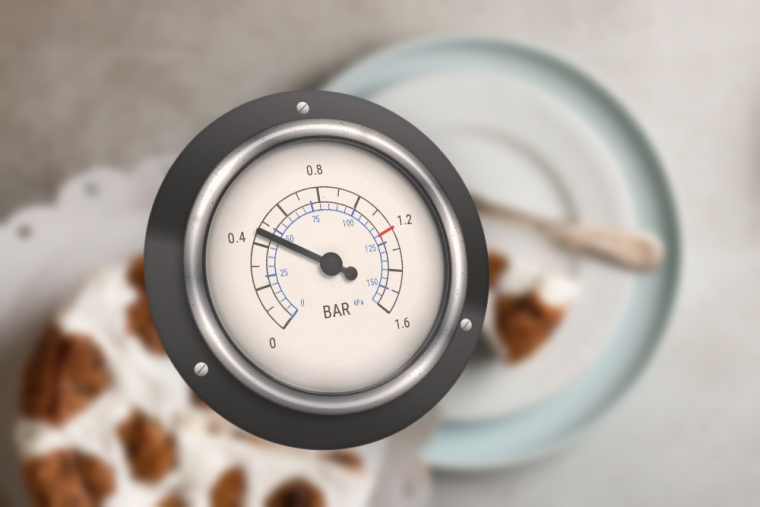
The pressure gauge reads 0.45 bar
